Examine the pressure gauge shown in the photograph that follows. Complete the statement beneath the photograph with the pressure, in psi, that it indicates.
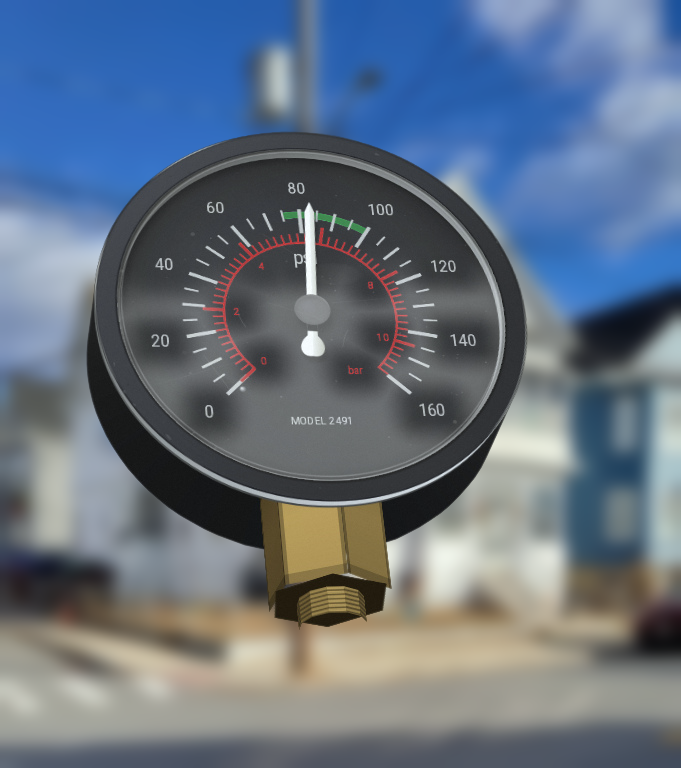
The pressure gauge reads 82.5 psi
